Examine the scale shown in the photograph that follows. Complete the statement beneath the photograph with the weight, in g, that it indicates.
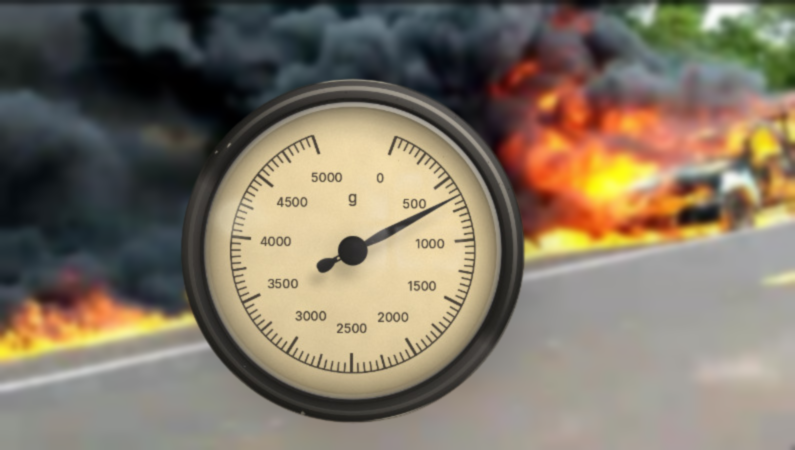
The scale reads 650 g
